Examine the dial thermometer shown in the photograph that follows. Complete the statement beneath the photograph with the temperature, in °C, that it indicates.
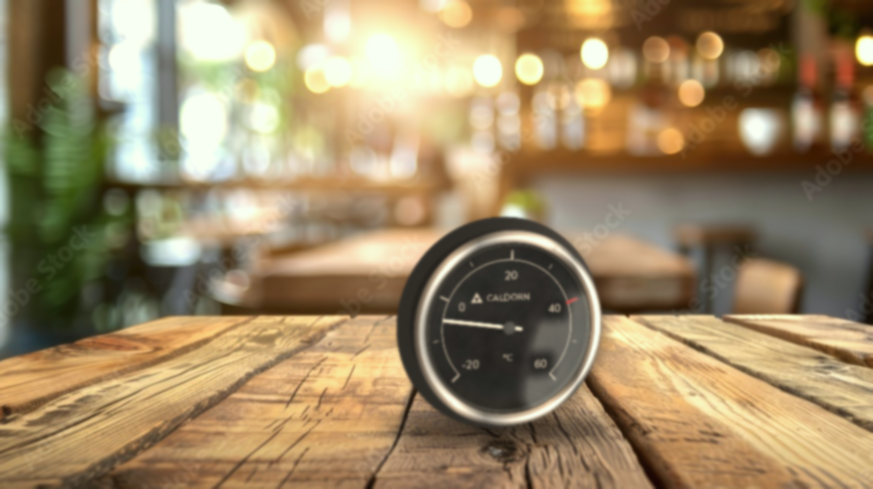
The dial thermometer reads -5 °C
